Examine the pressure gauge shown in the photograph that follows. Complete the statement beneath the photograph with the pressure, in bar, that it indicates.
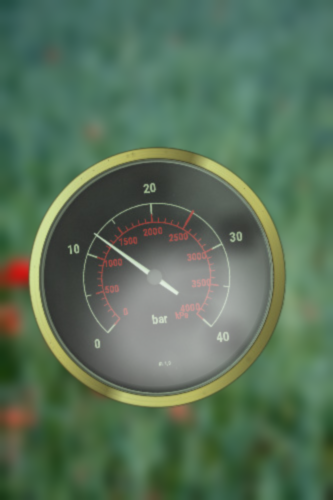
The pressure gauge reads 12.5 bar
